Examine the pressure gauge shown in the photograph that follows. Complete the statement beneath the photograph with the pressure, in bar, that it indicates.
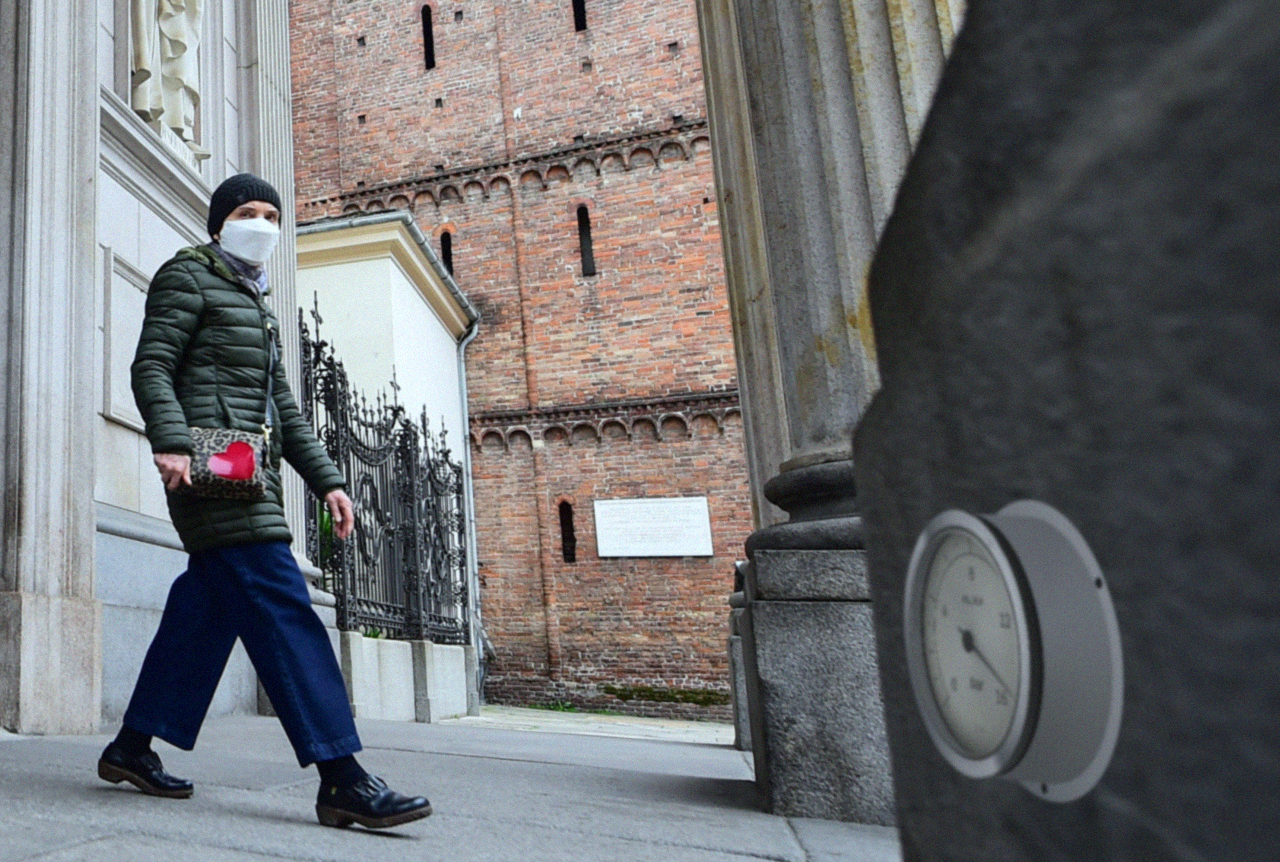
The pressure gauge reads 15 bar
